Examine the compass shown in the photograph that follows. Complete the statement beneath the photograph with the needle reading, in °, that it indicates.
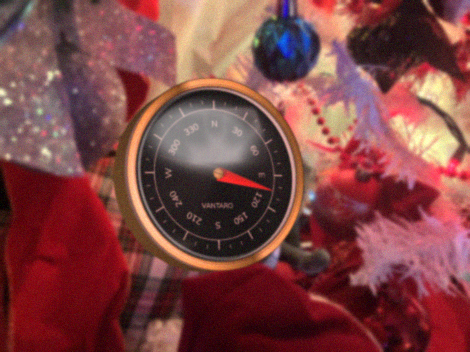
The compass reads 105 °
